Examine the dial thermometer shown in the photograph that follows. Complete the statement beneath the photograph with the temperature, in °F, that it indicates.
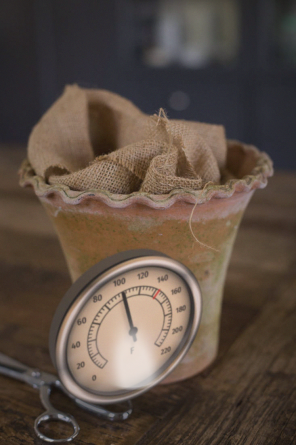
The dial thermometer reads 100 °F
